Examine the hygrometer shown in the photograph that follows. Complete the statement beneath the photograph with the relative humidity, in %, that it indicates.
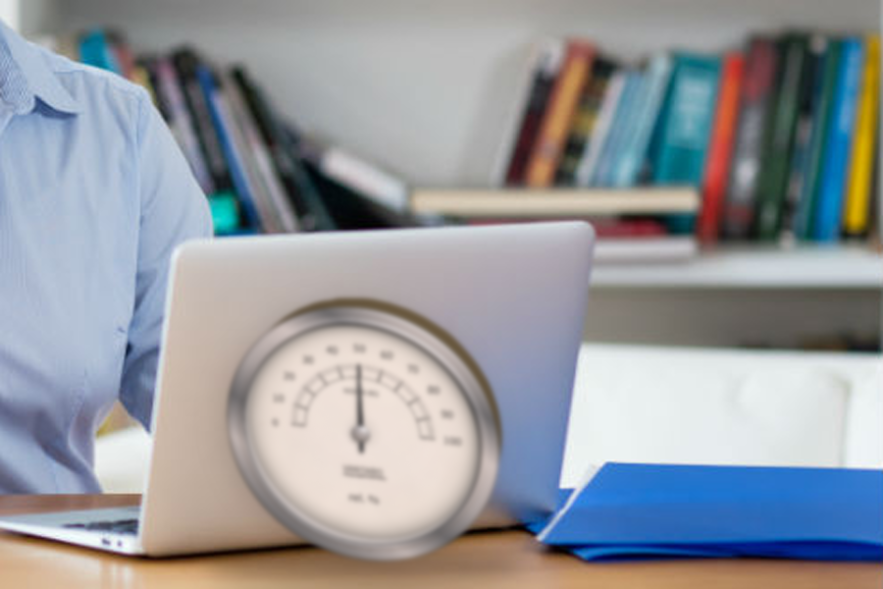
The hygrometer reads 50 %
